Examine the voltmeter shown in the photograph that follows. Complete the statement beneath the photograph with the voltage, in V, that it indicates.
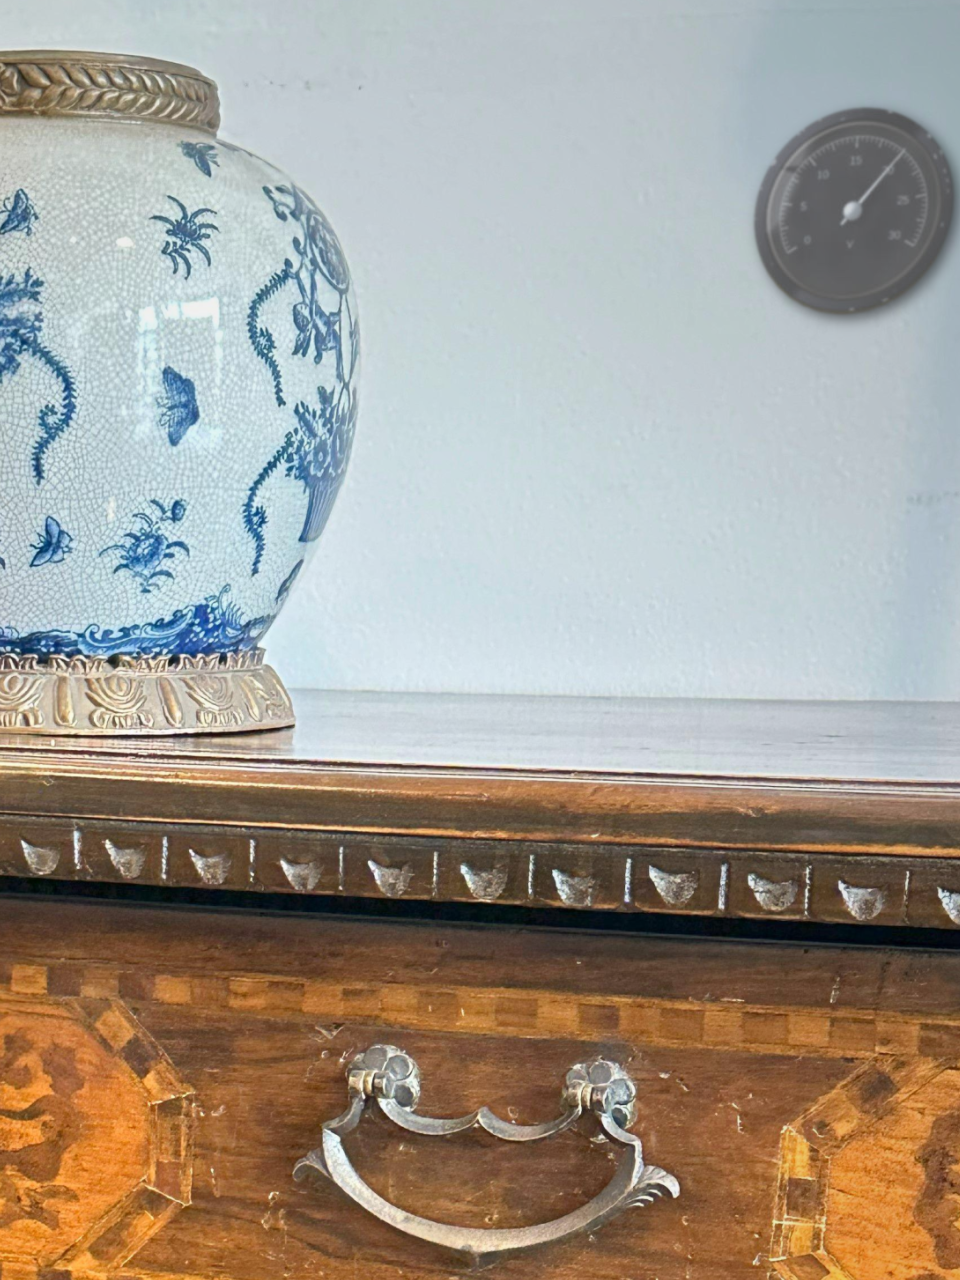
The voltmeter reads 20 V
